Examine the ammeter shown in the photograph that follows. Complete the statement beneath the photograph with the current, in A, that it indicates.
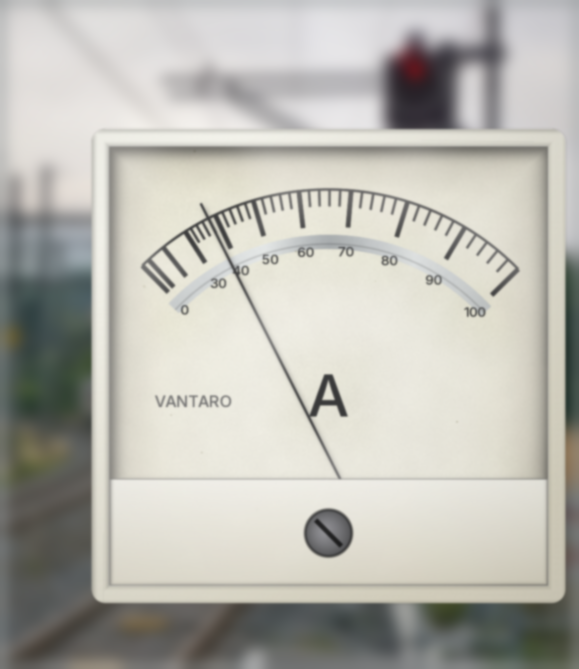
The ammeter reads 38 A
